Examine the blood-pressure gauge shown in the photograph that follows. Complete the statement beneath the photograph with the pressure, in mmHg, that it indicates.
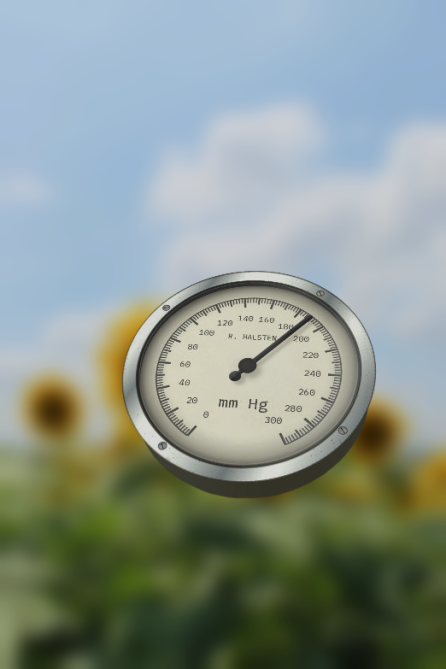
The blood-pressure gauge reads 190 mmHg
